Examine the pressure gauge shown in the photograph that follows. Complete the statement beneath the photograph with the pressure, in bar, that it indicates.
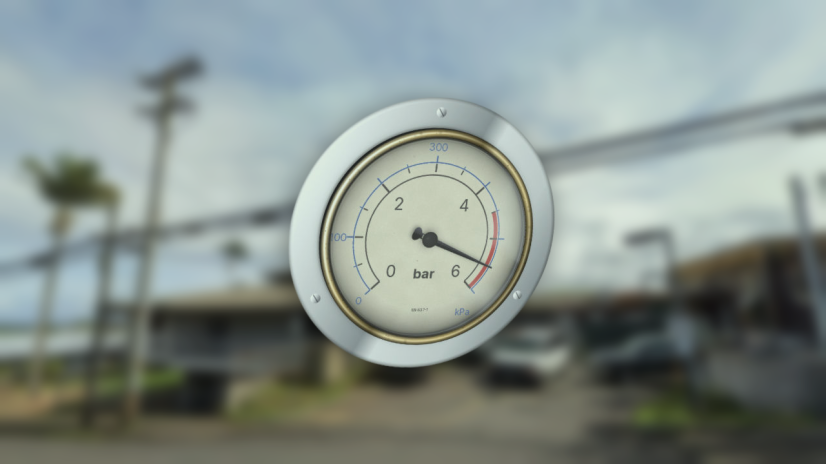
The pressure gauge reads 5.5 bar
